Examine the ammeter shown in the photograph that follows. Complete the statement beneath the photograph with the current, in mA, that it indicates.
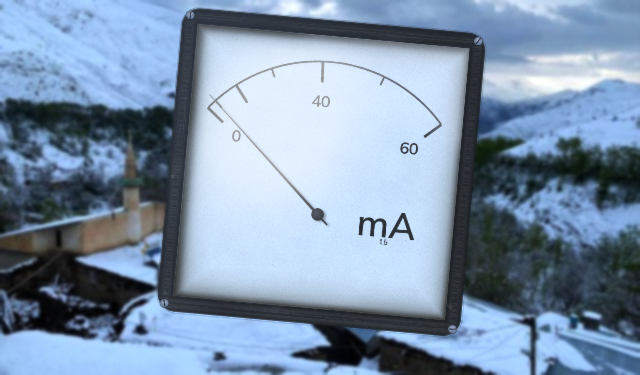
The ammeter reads 10 mA
